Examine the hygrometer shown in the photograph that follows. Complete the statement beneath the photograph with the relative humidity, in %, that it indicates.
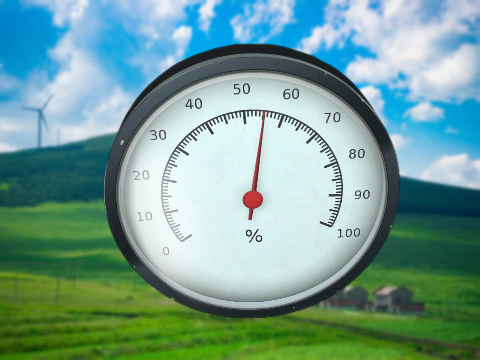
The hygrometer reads 55 %
